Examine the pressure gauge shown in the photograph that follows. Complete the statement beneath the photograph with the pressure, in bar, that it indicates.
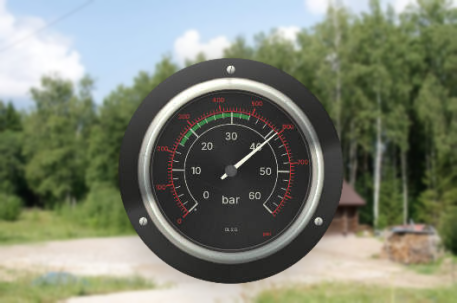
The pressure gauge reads 41 bar
